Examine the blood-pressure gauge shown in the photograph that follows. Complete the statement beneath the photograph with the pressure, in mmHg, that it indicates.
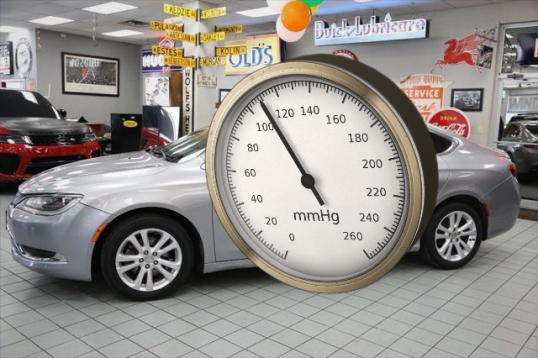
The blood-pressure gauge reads 110 mmHg
